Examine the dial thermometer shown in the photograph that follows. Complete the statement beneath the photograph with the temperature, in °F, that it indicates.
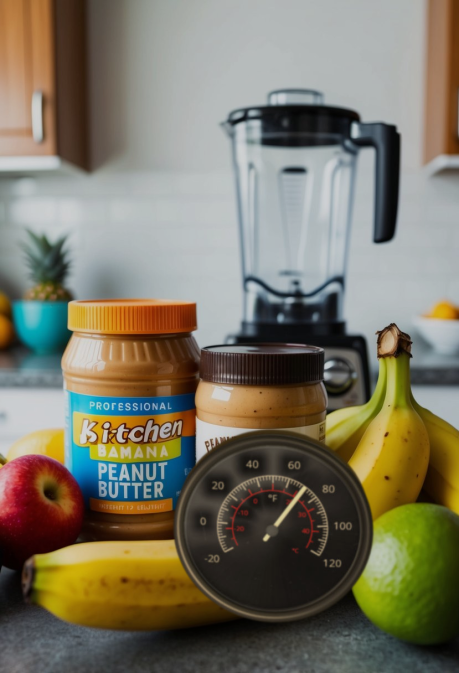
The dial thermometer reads 70 °F
